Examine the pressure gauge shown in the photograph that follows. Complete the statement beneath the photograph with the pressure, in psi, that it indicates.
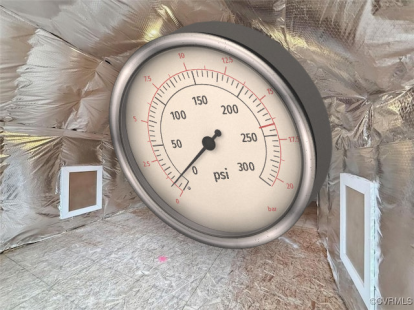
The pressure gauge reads 10 psi
